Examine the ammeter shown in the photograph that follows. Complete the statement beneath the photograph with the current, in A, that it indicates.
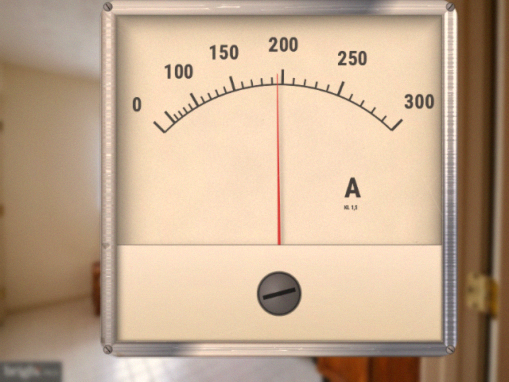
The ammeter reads 195 A
